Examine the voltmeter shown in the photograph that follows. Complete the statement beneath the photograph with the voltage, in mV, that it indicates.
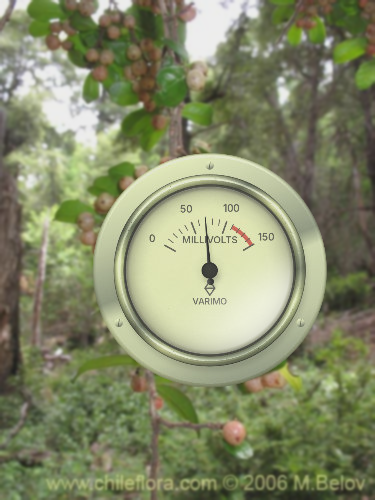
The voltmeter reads 70 mV
